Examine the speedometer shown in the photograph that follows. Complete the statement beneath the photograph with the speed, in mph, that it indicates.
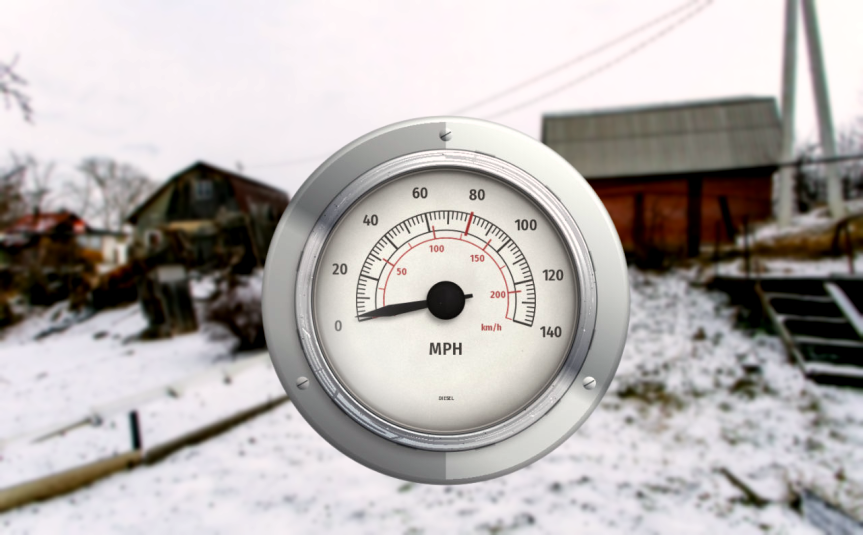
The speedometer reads 2 mph
